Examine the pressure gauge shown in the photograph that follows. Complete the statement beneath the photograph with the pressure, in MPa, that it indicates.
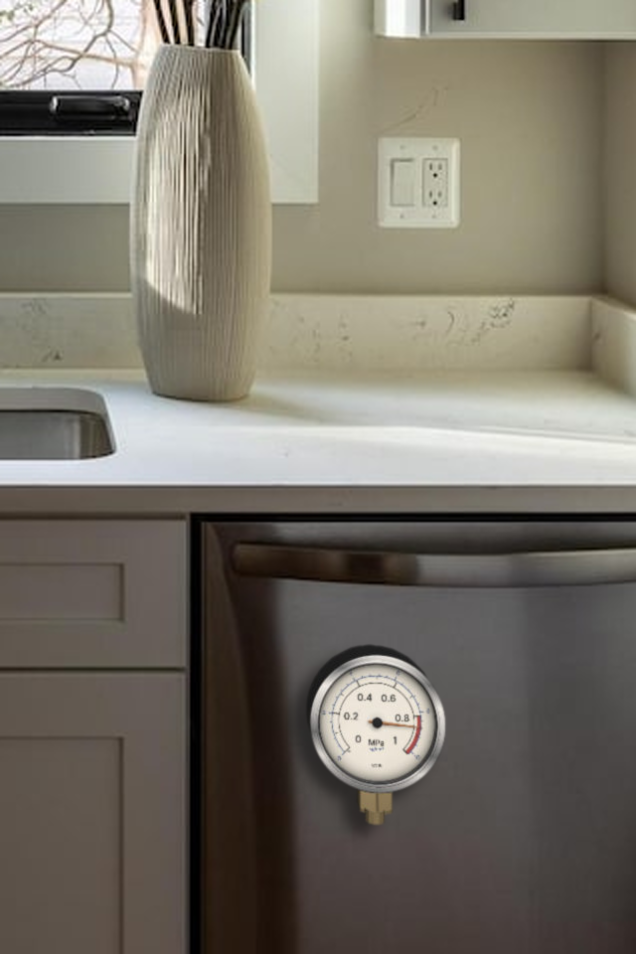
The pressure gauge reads 0.85 MPa
